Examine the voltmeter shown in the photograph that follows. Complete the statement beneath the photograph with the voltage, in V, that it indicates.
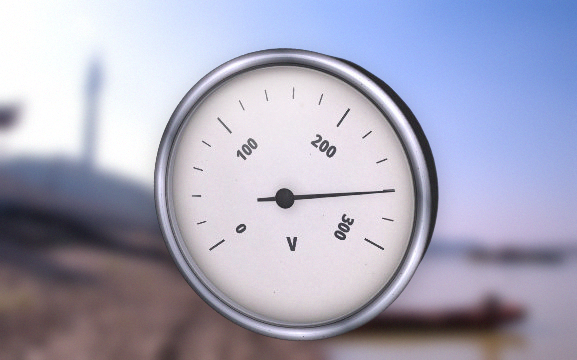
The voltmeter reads 260 V
